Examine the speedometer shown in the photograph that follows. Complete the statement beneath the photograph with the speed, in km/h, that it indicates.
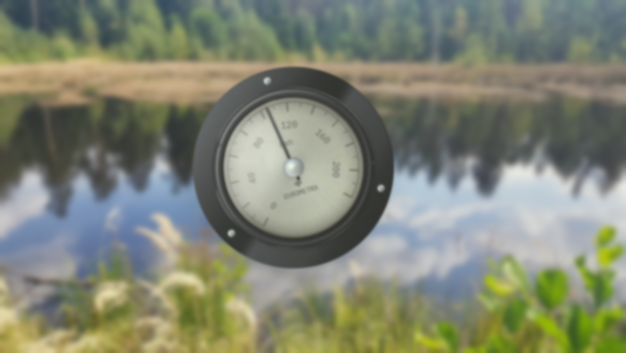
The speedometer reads 105 km/h
